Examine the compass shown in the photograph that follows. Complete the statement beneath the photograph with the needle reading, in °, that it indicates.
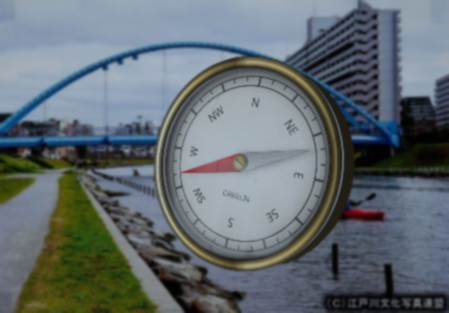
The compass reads 250 °
